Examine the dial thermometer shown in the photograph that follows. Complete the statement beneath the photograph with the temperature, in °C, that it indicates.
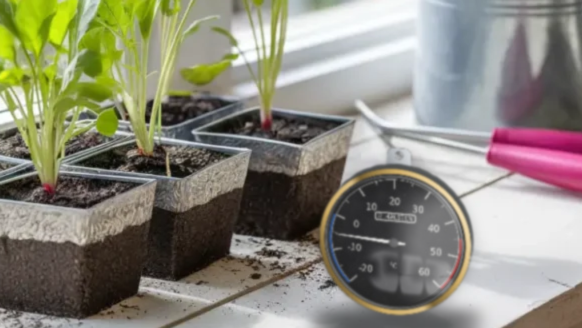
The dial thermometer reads -5 °C
